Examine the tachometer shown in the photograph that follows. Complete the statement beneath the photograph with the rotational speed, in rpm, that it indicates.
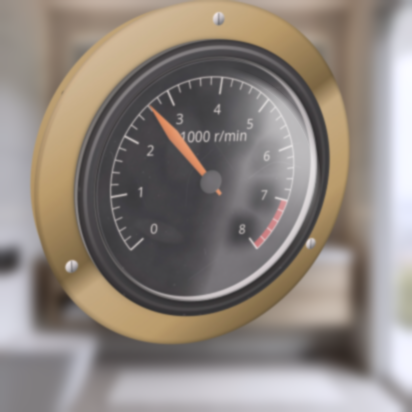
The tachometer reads 2600 rpm
